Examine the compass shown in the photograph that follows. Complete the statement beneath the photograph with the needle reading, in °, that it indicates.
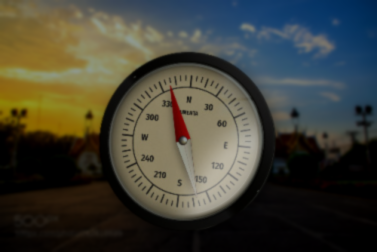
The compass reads 340 °
